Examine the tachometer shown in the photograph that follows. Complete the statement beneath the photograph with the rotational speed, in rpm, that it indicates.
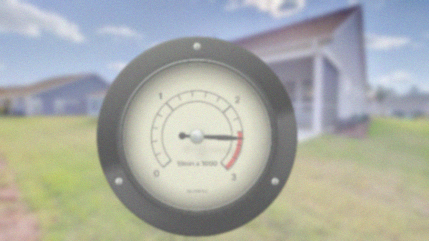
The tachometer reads 2500 rpm
